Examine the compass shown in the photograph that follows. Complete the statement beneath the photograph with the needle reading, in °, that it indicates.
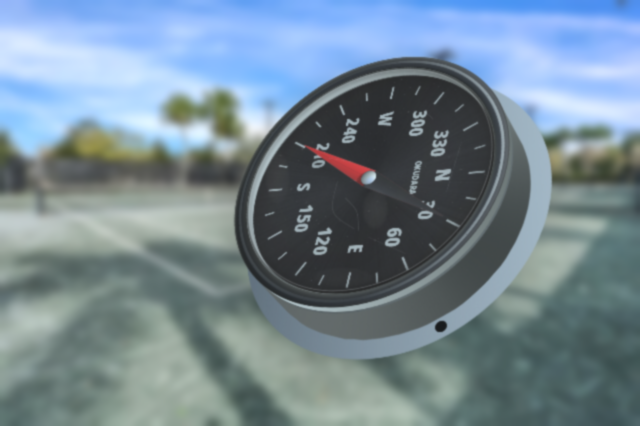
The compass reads 210 °
